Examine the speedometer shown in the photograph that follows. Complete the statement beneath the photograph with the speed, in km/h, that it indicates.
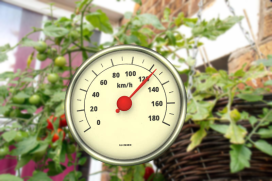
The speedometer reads 125 km/h
